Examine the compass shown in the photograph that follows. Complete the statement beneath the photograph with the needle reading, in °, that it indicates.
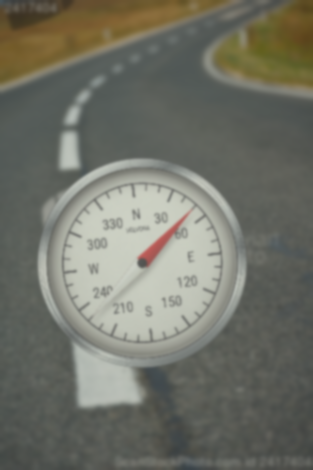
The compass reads 50 °
